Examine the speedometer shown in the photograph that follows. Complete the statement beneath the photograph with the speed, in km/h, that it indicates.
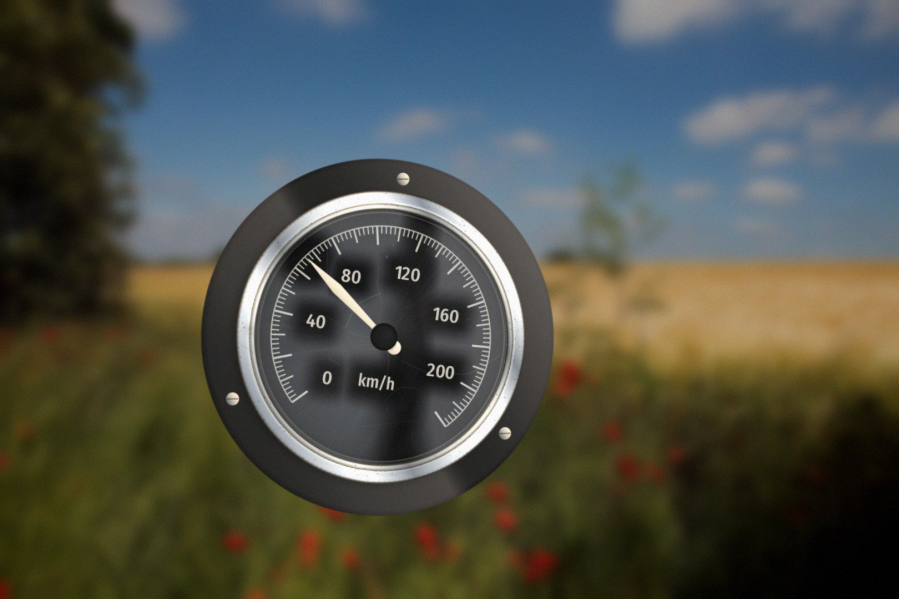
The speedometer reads 66 km/h
